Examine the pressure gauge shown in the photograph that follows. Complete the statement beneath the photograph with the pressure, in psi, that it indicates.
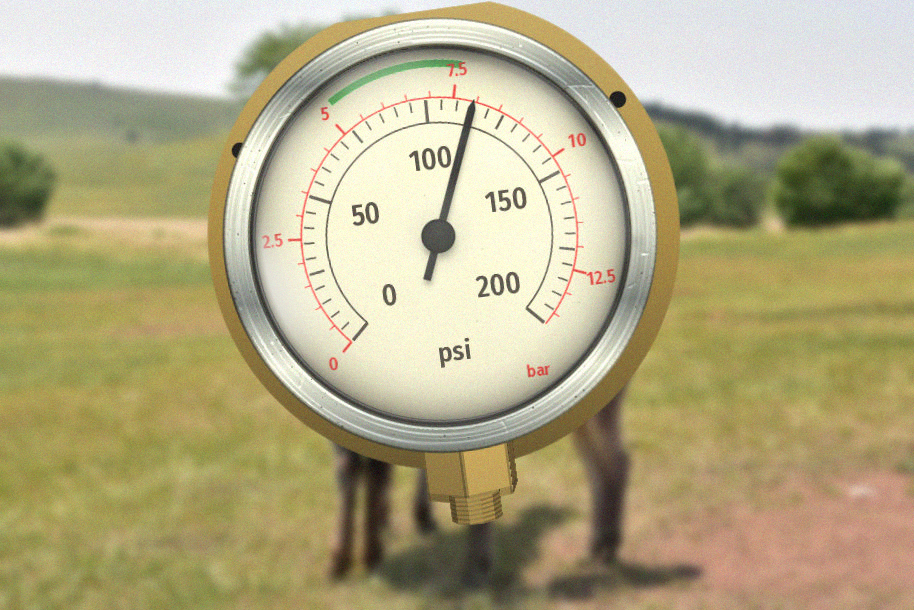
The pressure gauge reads 115 psi
